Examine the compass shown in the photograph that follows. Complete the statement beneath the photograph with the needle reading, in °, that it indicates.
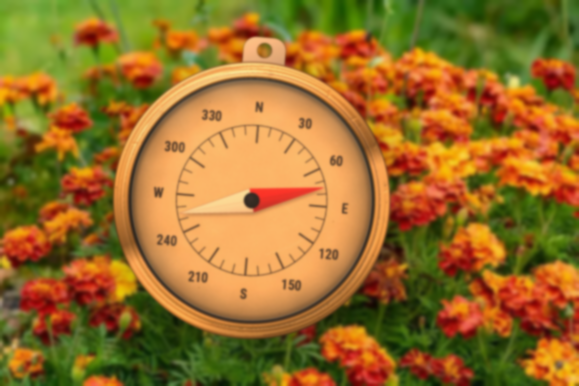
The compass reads 75 °
